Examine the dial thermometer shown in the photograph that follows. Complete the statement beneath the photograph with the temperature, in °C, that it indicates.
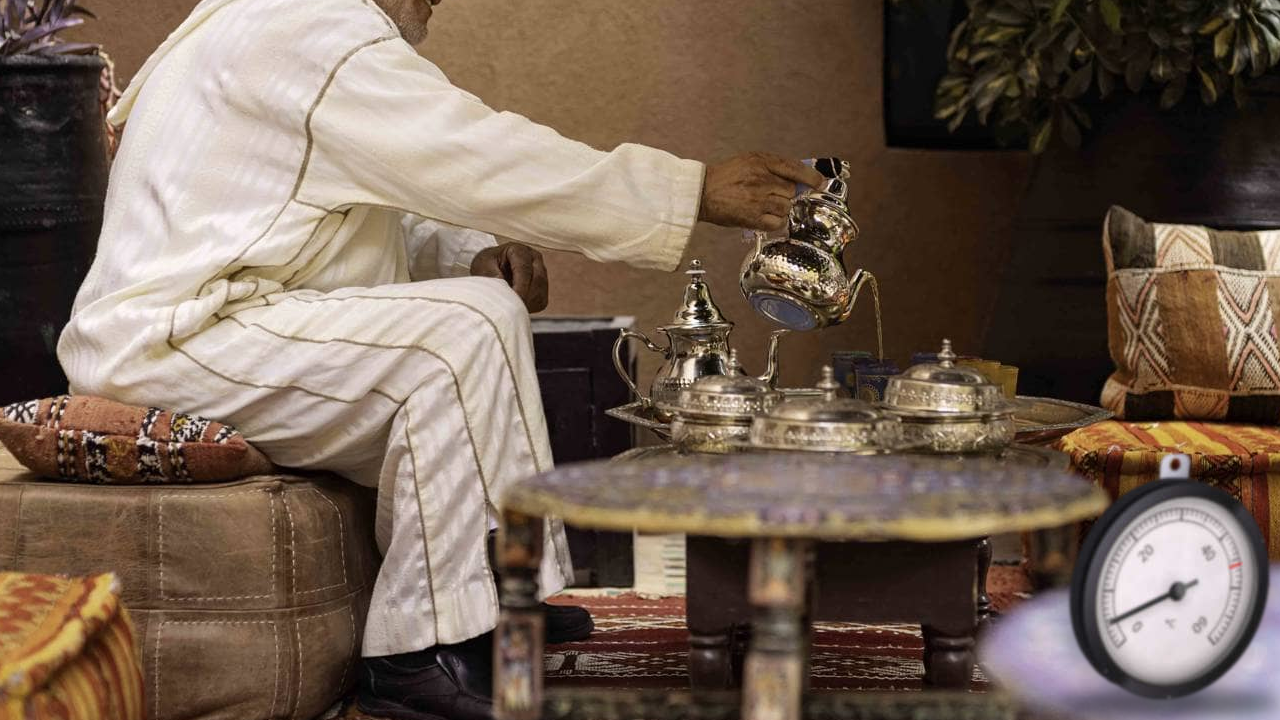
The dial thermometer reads 5 °C
